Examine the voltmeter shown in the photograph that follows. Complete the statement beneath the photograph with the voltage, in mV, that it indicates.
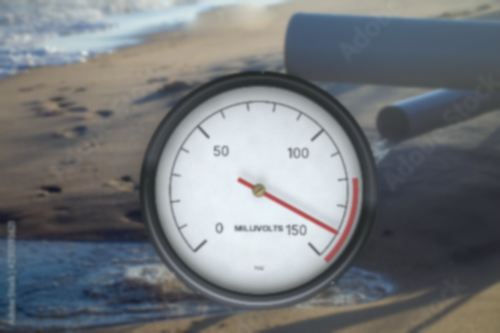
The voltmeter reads 140 mV
